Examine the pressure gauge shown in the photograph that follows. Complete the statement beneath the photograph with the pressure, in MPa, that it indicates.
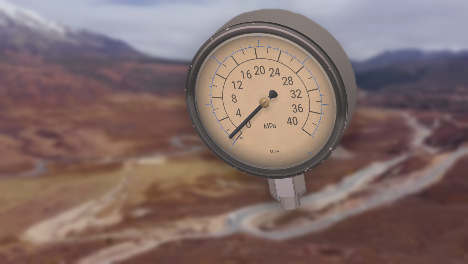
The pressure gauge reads 1 MPa
